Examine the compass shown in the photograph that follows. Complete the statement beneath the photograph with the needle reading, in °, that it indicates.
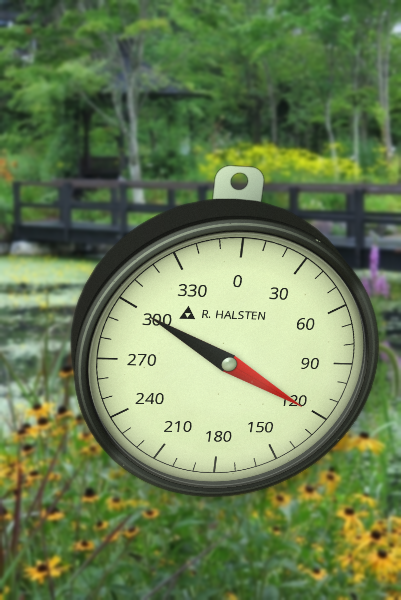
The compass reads 120 °
